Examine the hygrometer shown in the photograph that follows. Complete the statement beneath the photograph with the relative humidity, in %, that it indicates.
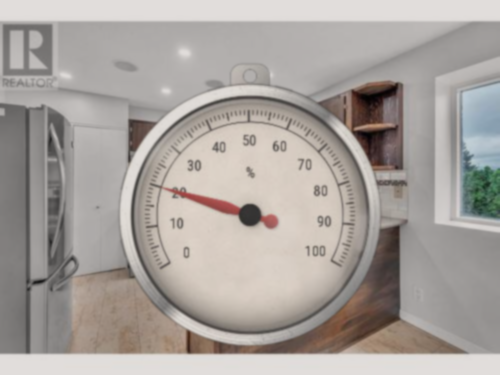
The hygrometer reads 20 %
